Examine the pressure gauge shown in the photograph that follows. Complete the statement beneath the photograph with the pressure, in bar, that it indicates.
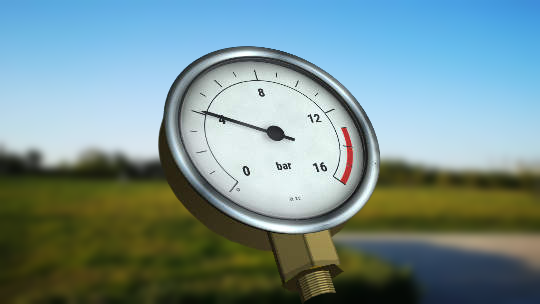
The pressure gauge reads 4 bar
